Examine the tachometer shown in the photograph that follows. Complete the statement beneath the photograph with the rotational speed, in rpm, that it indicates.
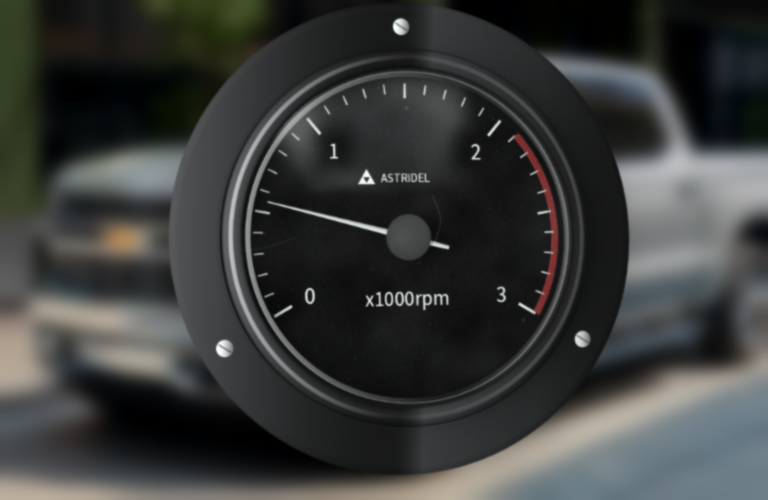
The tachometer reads 550 rpm
